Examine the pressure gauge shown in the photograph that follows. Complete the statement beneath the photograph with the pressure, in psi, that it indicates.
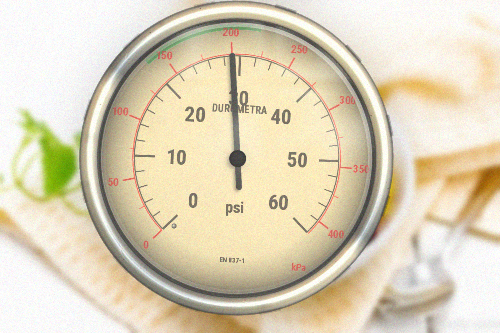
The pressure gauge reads 29 psi
